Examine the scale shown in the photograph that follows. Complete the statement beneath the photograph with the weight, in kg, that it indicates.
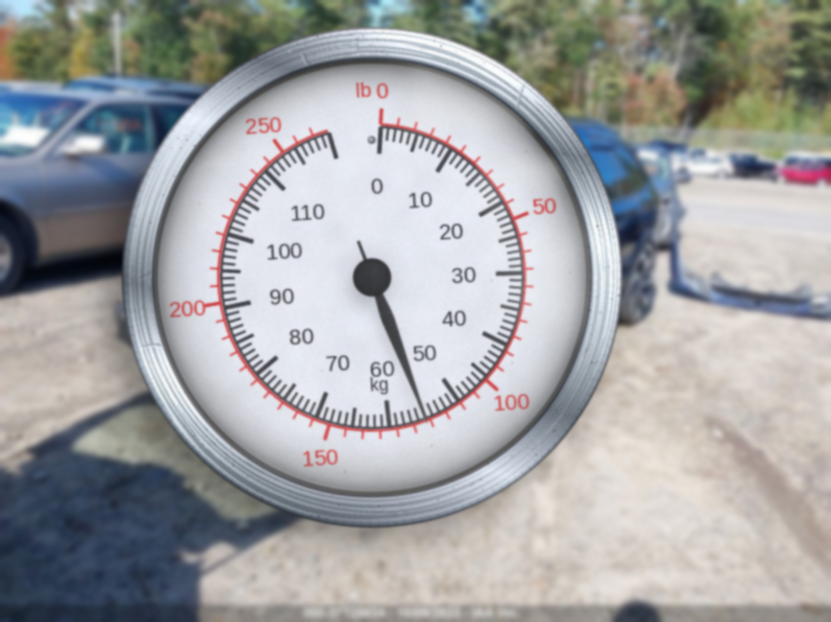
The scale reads 55 kg
